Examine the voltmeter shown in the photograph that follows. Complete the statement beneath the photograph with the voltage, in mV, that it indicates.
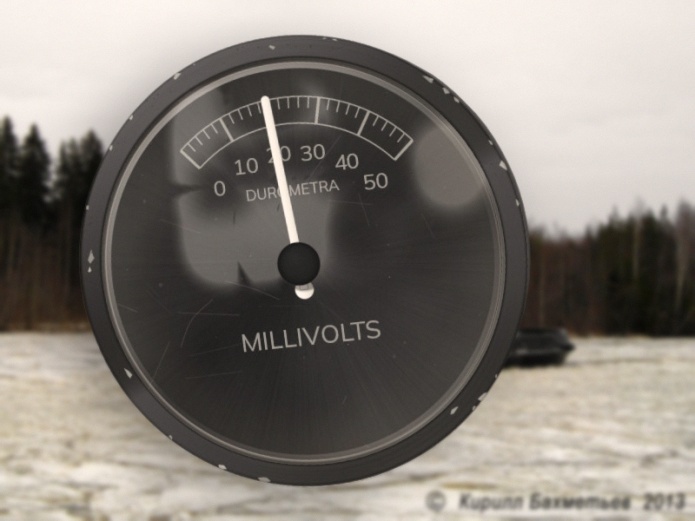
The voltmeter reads 20 mV
